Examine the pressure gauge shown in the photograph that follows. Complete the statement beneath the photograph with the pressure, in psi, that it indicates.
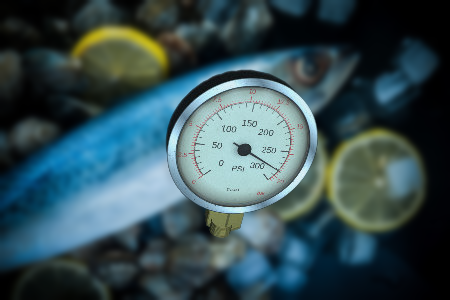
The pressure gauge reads 280 psi
